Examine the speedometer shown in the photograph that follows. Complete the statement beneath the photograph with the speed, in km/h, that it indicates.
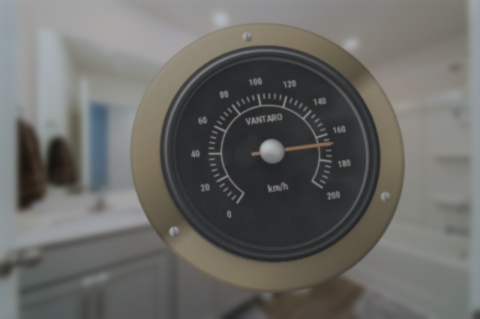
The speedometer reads 168 km/h
